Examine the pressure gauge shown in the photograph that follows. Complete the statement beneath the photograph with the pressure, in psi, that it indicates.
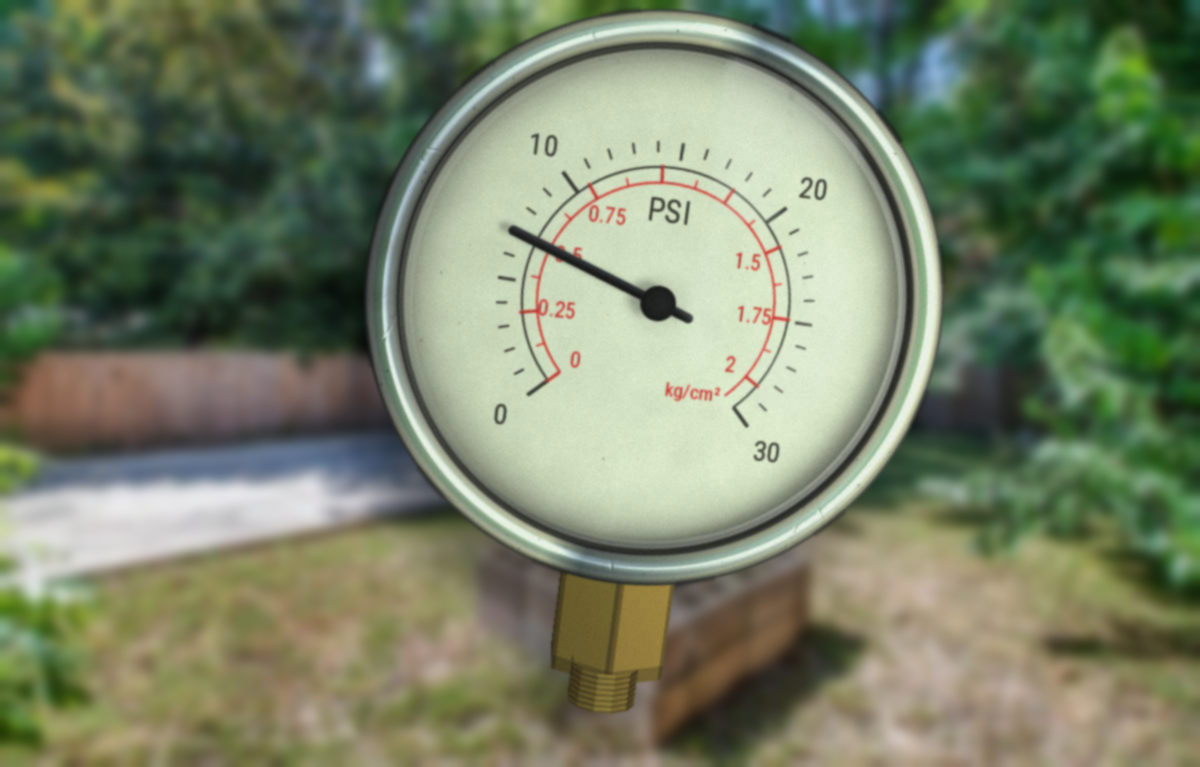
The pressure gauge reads 7 psi
